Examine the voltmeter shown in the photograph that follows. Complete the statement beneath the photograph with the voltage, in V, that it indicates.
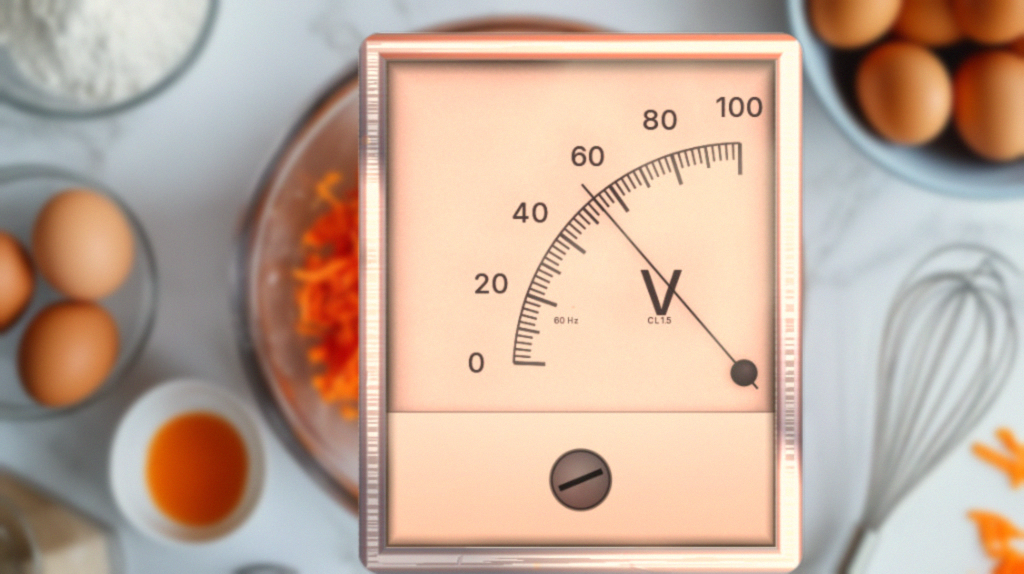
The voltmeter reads 54 V
